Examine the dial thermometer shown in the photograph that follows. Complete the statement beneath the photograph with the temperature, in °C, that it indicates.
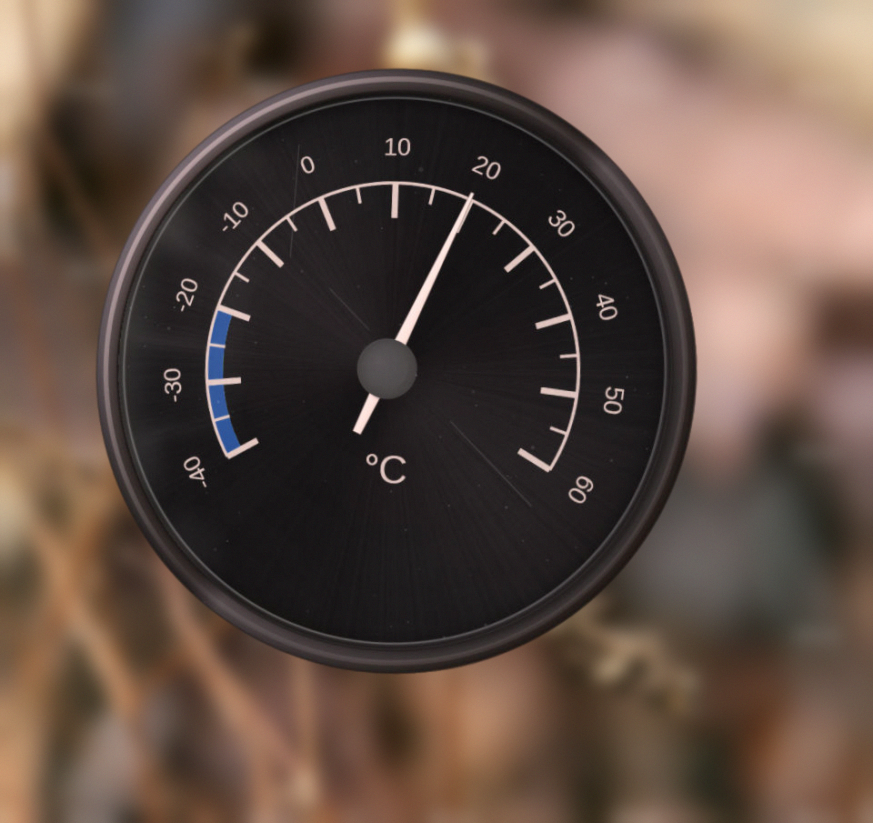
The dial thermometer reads 20 °C
